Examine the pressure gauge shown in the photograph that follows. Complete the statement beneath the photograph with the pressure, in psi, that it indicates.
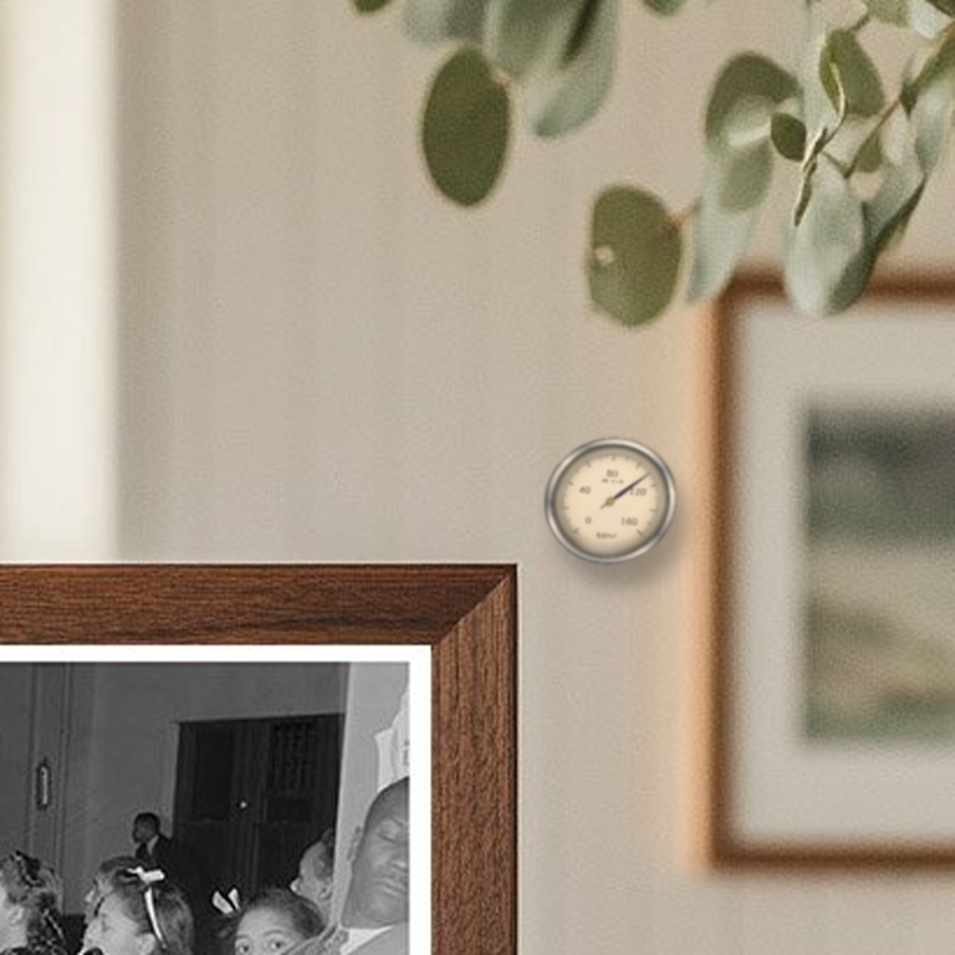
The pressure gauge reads 110 psi
